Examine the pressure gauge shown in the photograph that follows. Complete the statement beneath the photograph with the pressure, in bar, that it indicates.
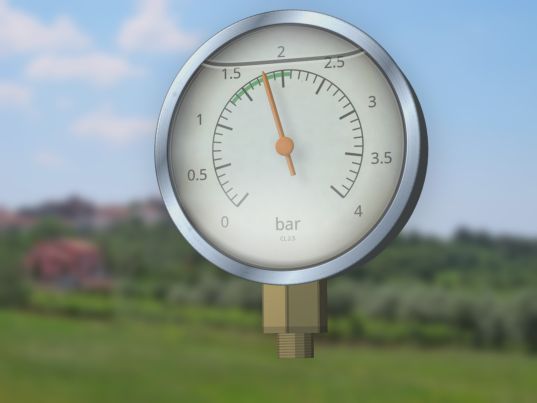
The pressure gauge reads 1.8 bar
